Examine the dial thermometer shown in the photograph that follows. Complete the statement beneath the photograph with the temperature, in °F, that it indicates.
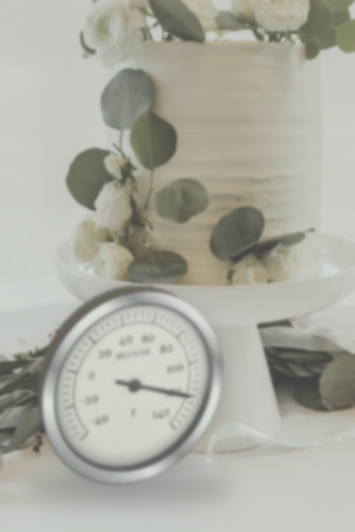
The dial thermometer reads 120 °F
